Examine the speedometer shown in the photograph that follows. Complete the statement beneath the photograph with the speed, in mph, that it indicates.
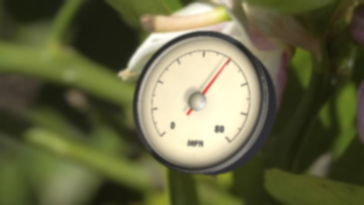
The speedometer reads 50 mph
